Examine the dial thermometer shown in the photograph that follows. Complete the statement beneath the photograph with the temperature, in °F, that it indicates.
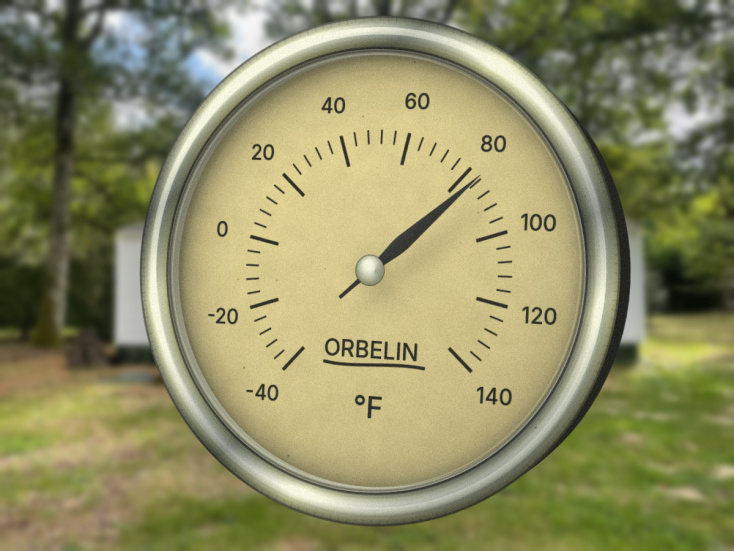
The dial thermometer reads 84 °F
